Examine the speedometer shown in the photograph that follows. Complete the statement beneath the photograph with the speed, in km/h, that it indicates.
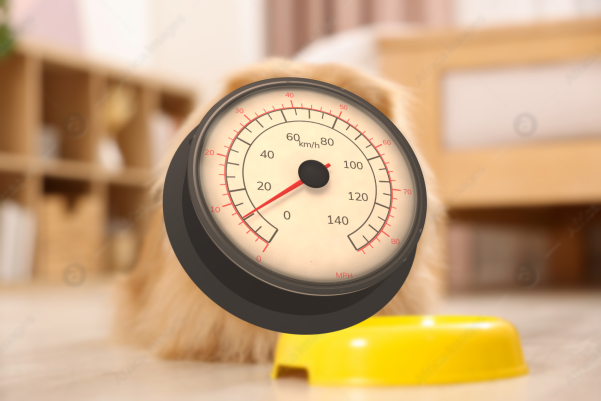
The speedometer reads 10 km/h
